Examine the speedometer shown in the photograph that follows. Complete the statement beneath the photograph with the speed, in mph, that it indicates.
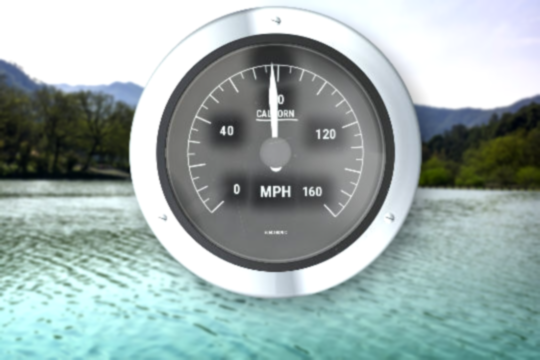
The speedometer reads 77.5 mph
